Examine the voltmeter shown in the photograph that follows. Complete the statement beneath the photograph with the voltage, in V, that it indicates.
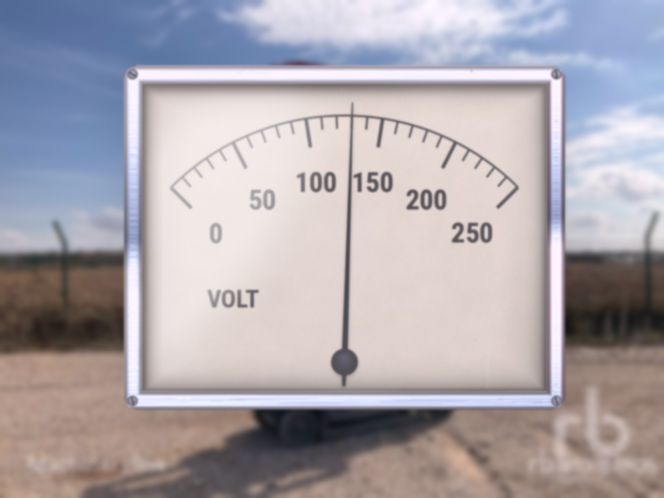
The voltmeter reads 130 V
